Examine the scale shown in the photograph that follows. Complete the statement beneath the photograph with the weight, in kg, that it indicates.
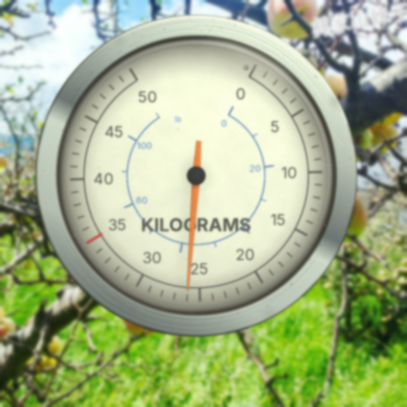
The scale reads 26 kg
